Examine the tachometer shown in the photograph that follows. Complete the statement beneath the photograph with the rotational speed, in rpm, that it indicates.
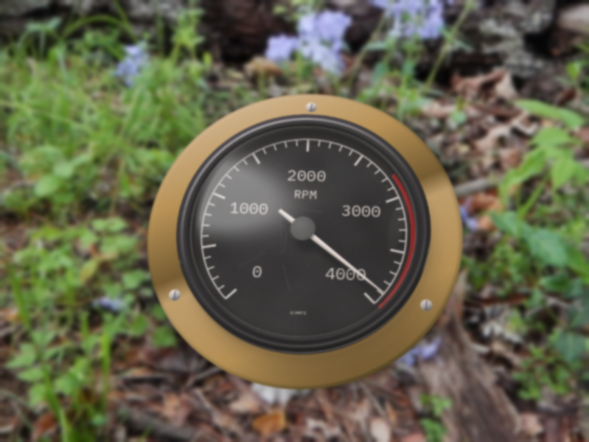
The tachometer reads 3900 rpm
